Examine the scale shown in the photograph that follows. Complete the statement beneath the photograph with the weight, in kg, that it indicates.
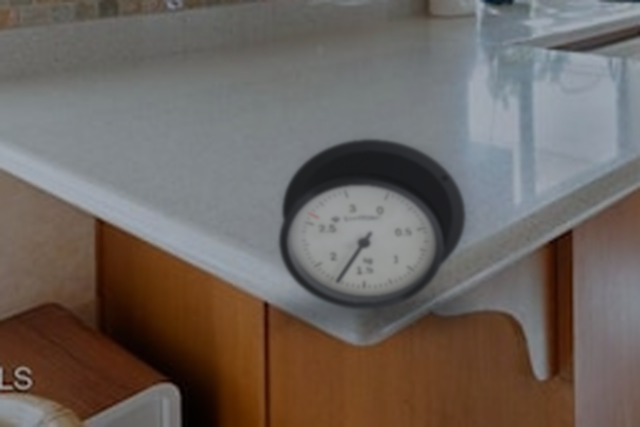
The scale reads 1.75 kg
